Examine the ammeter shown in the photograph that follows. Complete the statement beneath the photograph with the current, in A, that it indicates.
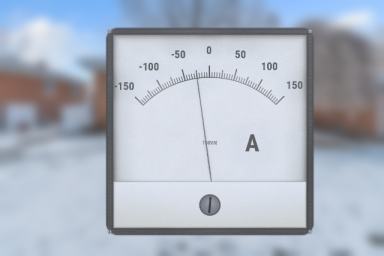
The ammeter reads -25 A
